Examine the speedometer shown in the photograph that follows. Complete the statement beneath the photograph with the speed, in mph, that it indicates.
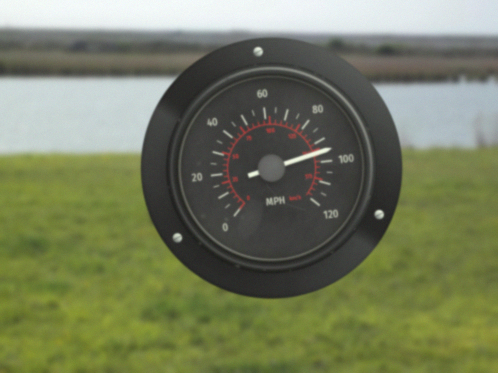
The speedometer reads 95 mph
